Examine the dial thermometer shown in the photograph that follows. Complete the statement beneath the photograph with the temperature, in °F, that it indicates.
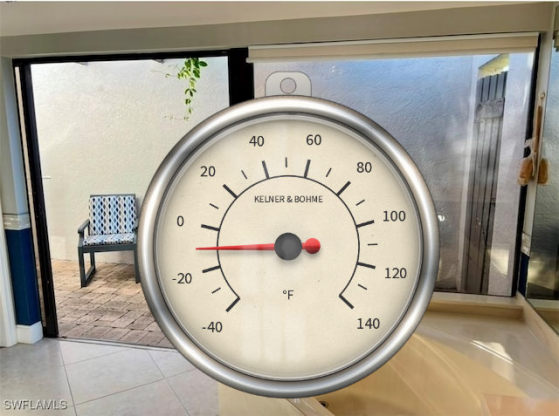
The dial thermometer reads -10 °F
